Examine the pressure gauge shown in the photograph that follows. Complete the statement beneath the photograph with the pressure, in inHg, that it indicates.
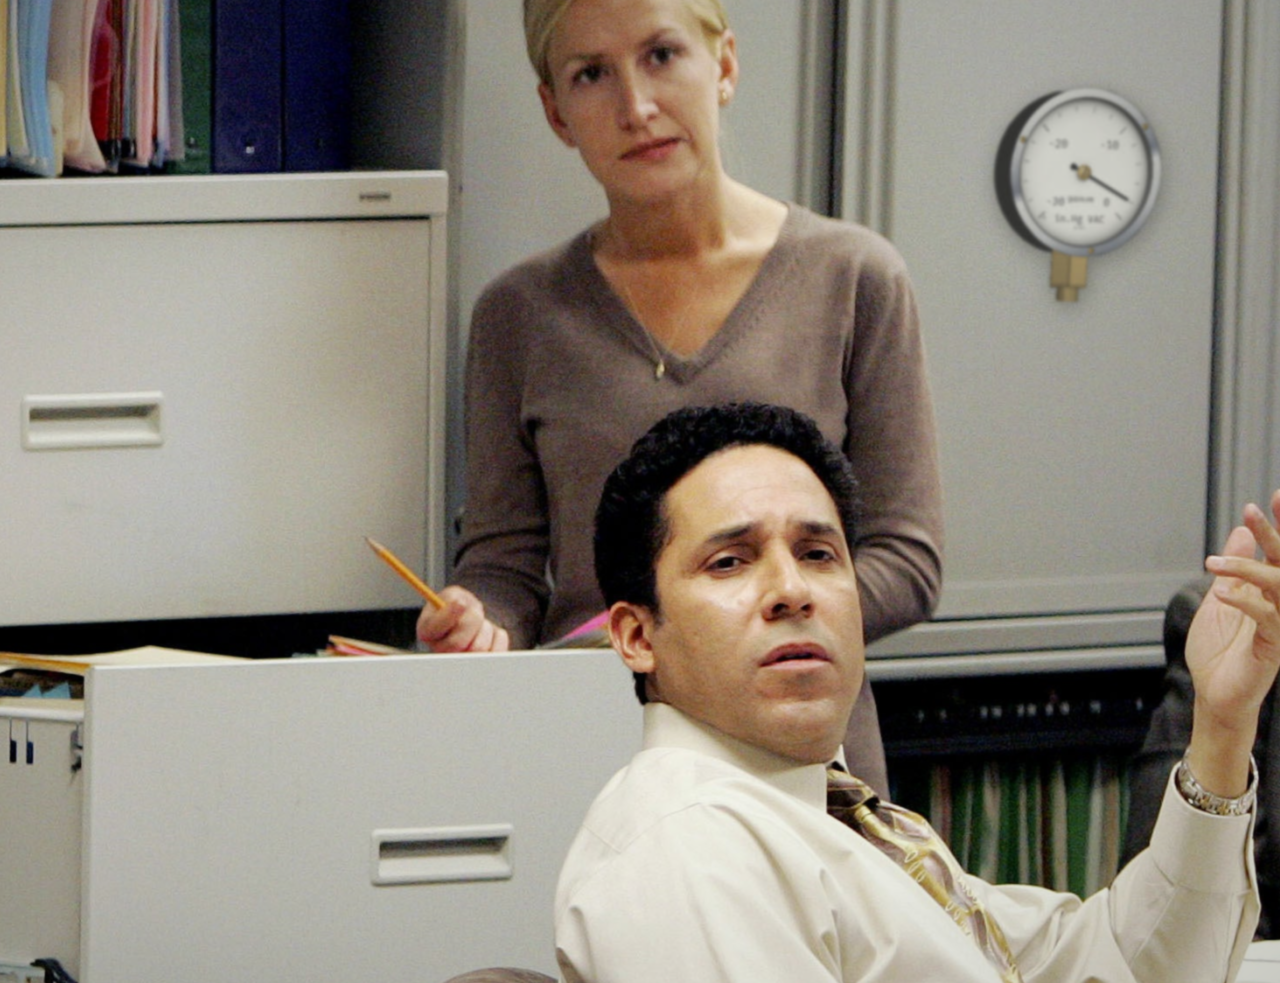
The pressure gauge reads -2 inHg
